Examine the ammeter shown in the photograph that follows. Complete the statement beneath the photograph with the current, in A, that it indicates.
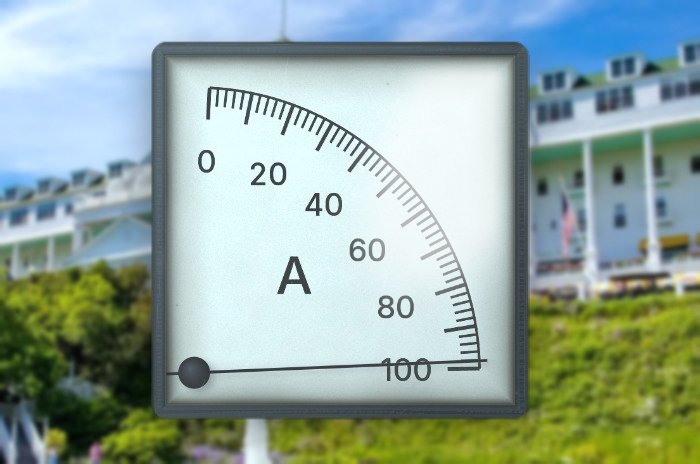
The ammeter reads 98 A
